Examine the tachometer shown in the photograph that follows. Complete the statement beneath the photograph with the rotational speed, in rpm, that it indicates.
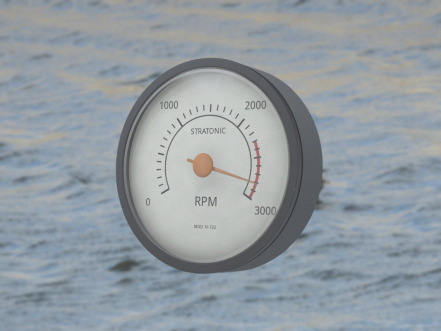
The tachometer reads 2800 rpm
